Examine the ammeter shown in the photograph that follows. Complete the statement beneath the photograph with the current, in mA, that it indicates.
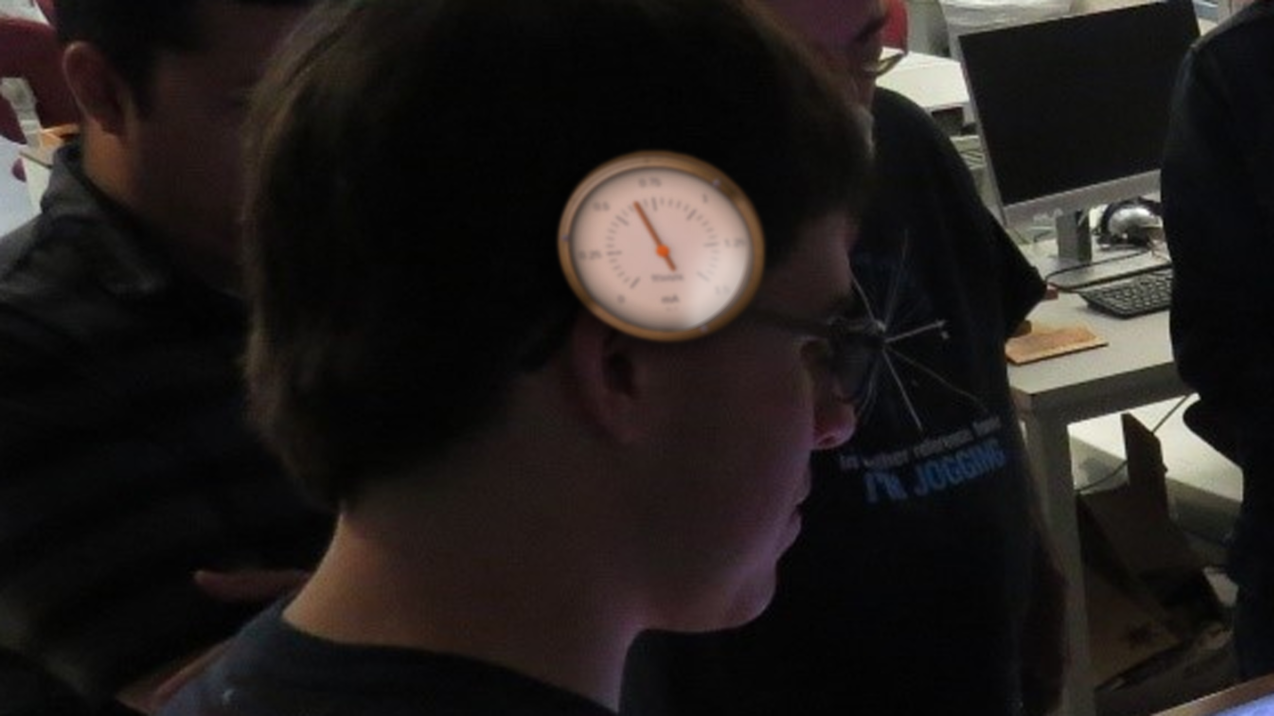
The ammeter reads 0.65 mA
